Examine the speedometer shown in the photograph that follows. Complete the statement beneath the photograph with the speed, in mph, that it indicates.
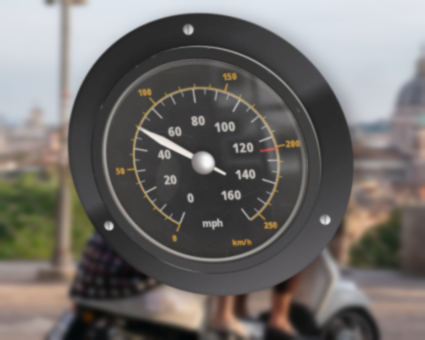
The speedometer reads 50 mph
